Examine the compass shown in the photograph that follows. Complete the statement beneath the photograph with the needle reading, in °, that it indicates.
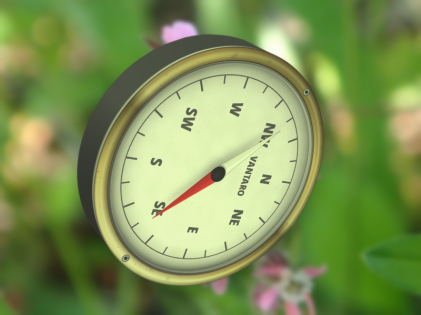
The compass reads 135 °
